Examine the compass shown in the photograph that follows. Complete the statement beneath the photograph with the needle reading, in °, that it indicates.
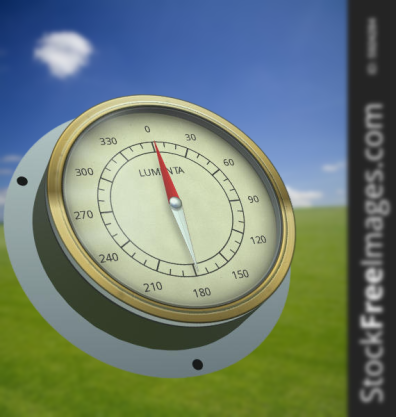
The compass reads 0 °
